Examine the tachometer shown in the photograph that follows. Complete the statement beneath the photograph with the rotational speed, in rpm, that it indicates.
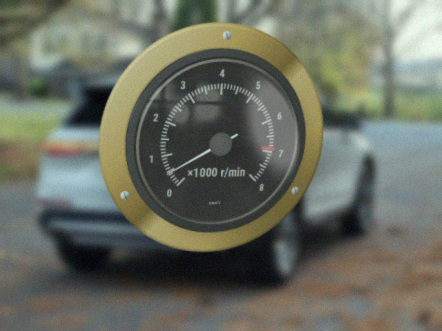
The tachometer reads 500 rpm
